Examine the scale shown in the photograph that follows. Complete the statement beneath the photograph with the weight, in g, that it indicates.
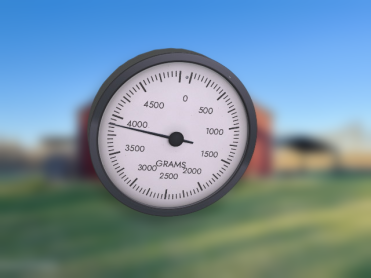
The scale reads 3900 g
